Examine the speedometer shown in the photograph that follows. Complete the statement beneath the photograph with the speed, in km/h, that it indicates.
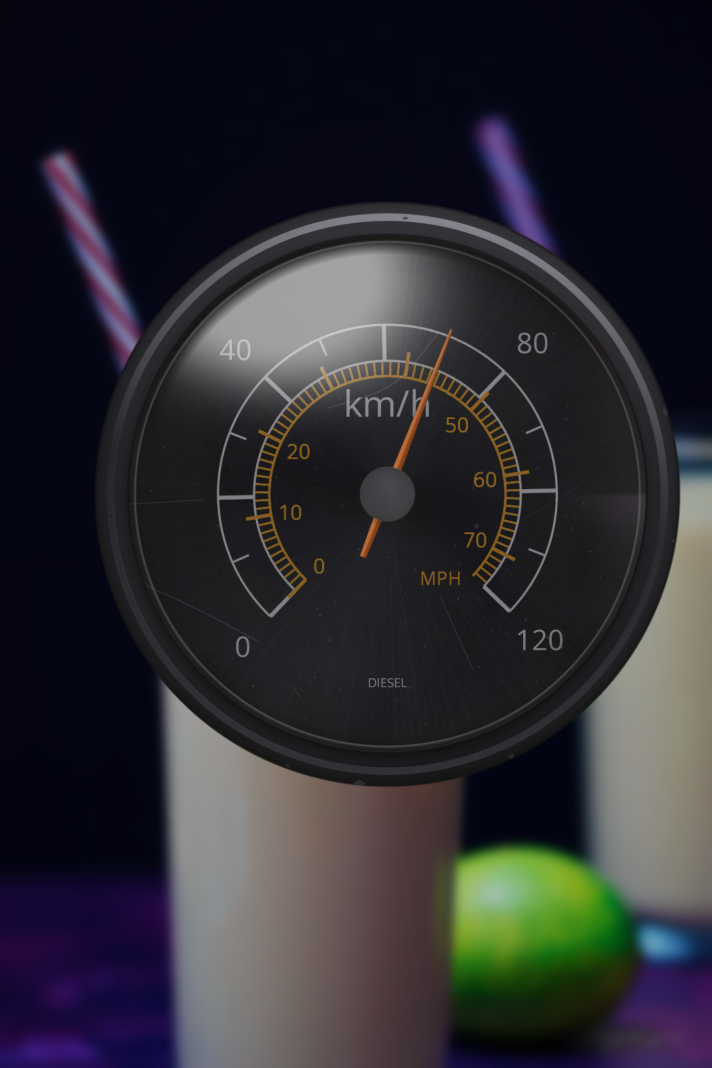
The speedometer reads 70 km/h
